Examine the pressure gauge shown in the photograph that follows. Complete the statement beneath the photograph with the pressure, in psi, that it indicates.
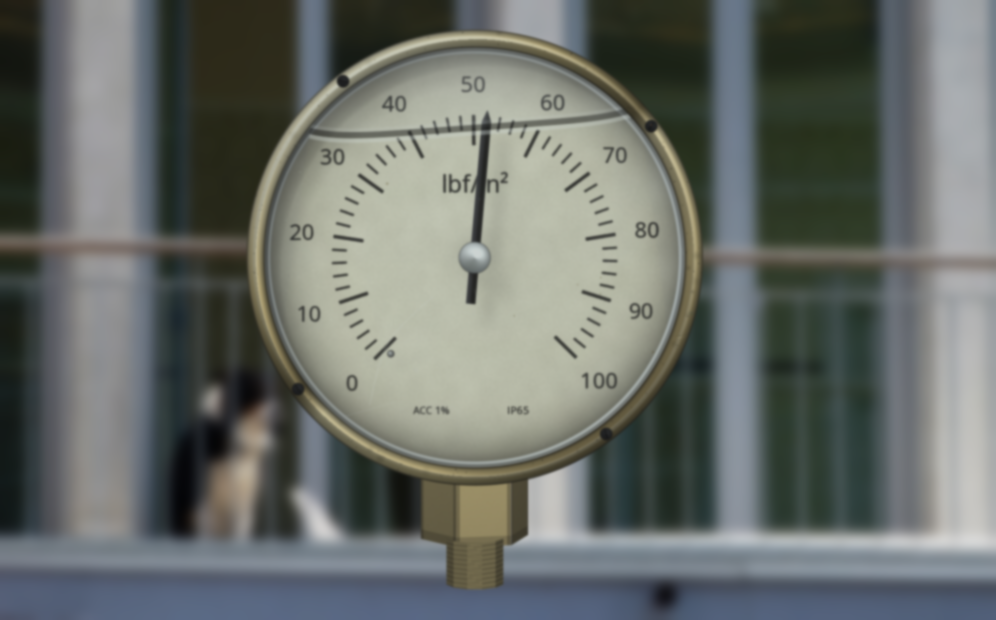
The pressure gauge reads 52 psi
